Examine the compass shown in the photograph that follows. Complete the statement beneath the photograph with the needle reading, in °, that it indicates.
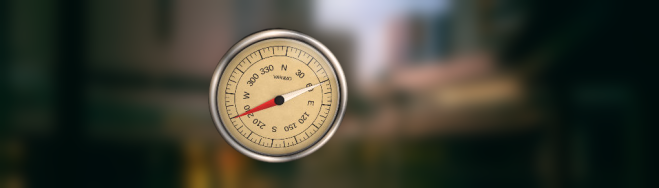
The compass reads 240 °
